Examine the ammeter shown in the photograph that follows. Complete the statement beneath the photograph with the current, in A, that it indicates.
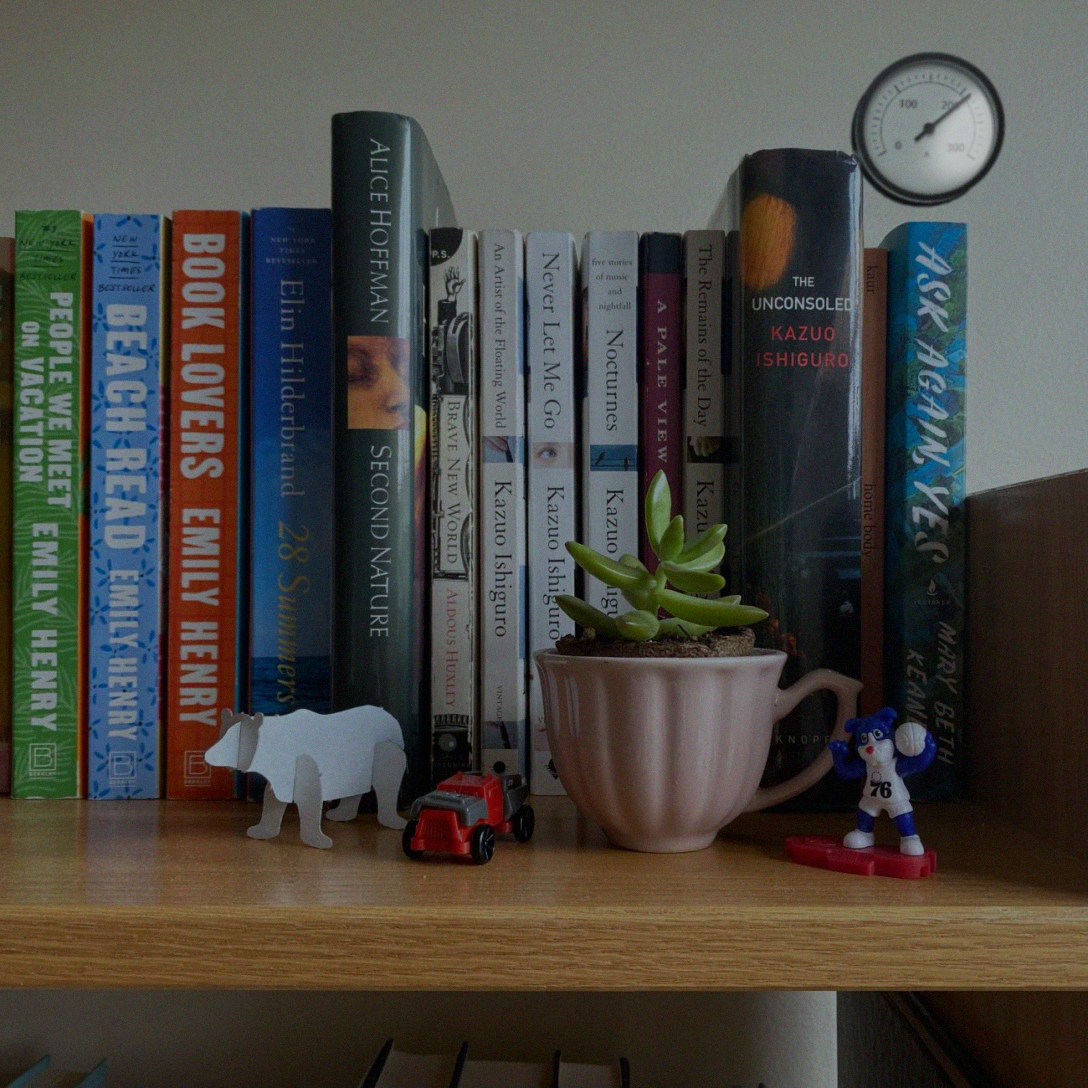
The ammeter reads 210 A
